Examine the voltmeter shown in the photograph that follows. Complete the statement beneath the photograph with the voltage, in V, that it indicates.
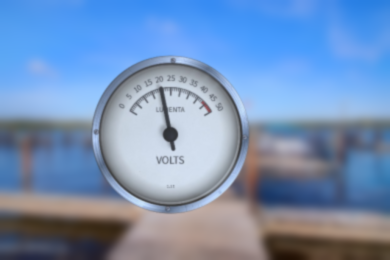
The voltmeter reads 20 V
